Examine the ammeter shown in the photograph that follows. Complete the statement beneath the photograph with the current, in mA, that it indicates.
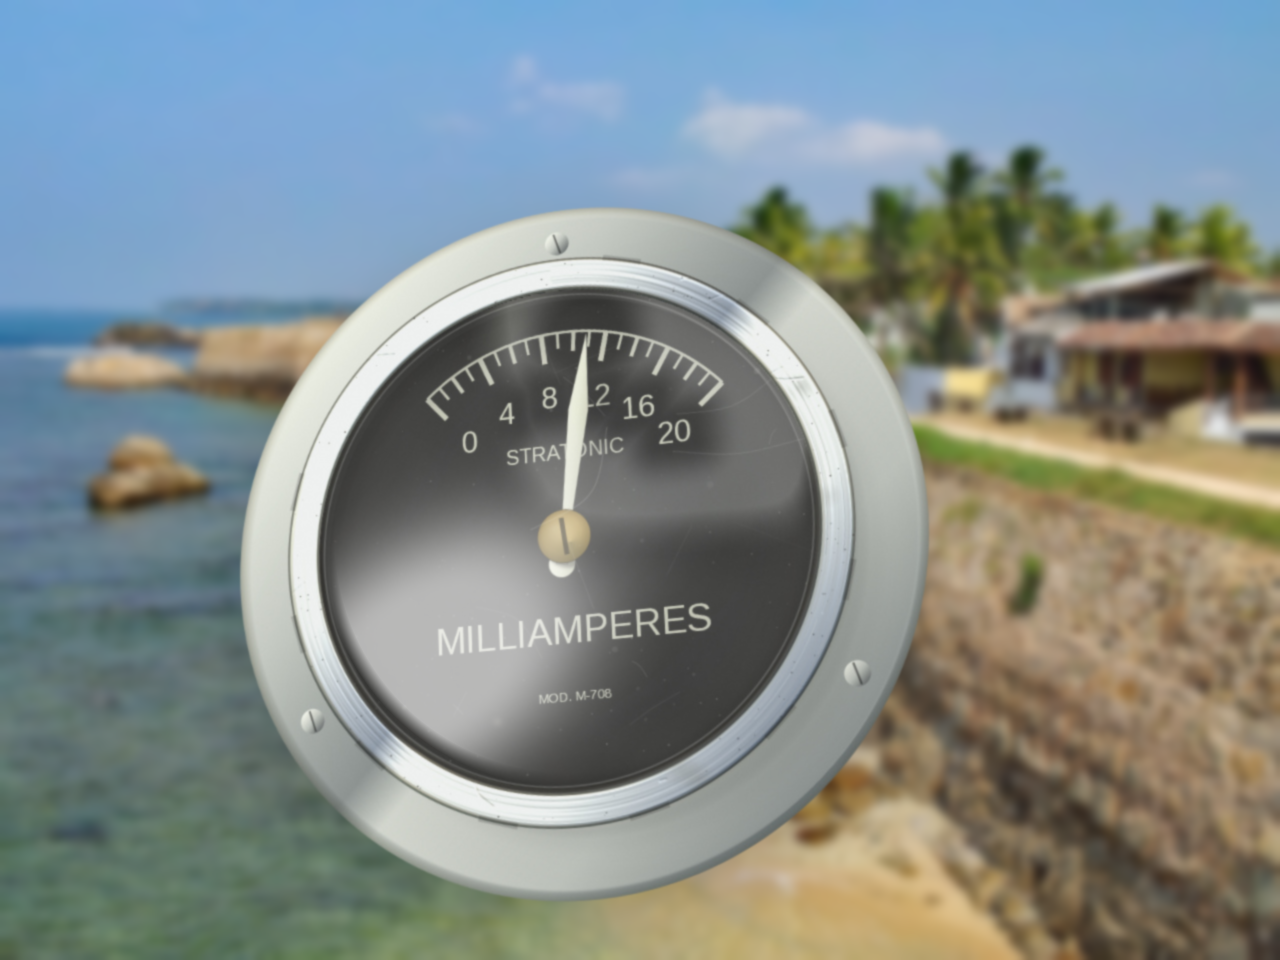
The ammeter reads 11 mA
